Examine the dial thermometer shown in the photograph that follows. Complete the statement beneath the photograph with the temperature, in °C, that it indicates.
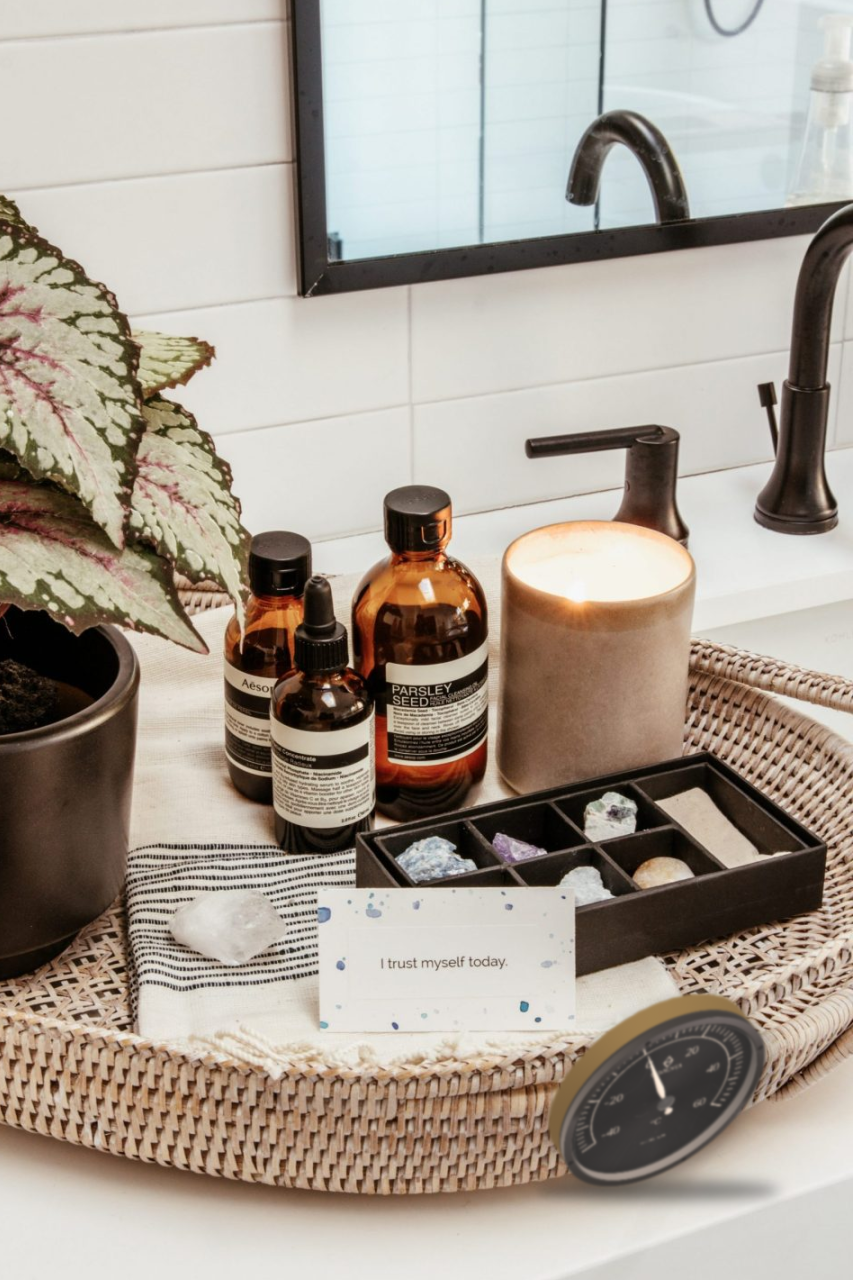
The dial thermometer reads 0 °C
